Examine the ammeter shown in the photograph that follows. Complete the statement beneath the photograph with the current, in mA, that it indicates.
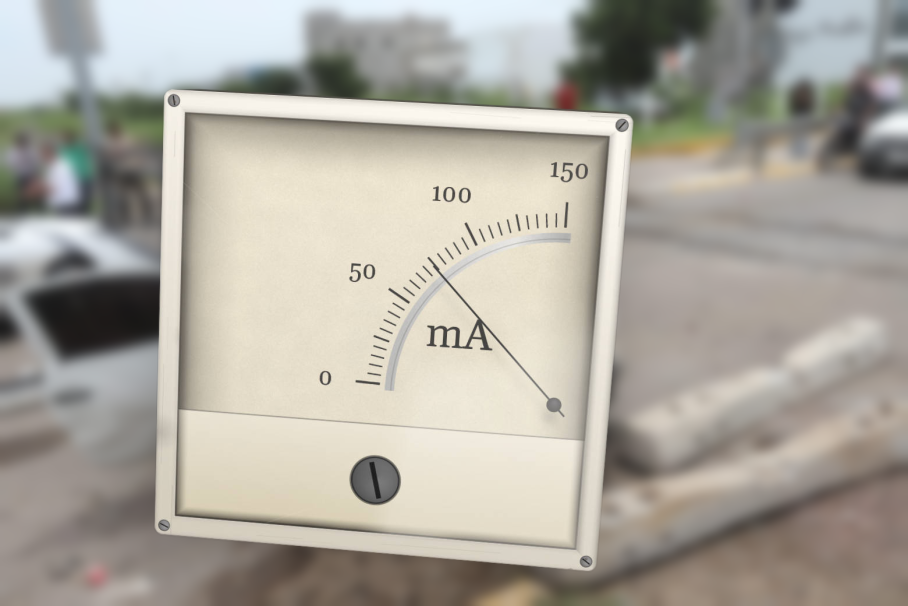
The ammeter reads 75 mA
